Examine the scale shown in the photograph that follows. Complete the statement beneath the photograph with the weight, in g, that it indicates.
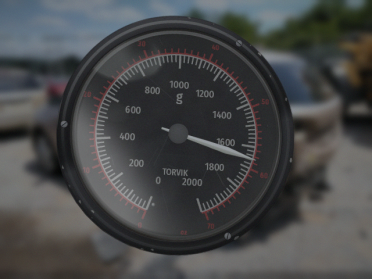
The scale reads 1660 g
